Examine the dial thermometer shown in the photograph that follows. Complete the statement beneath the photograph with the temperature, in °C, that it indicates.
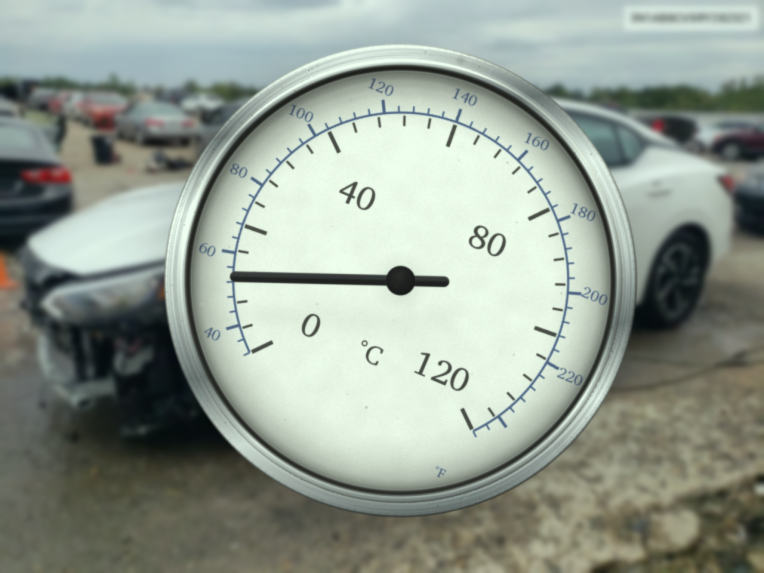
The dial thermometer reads 12 °C
